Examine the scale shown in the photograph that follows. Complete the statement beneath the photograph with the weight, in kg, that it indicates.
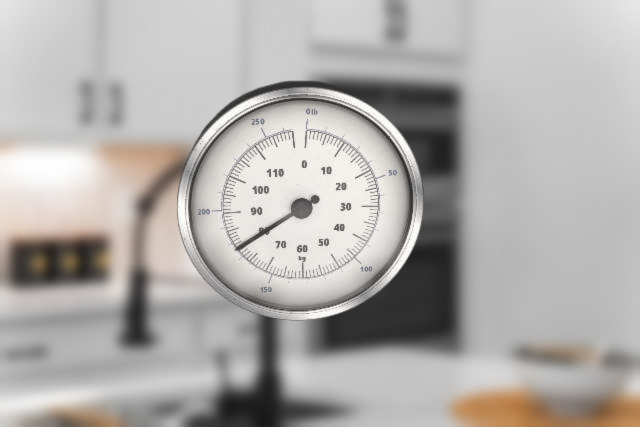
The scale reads 80 kg
